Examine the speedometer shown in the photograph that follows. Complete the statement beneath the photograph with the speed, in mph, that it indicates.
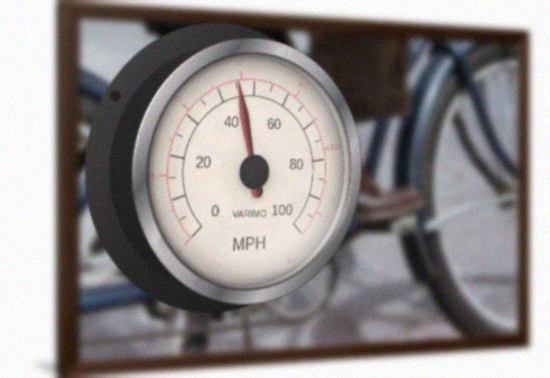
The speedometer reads 45 mph
